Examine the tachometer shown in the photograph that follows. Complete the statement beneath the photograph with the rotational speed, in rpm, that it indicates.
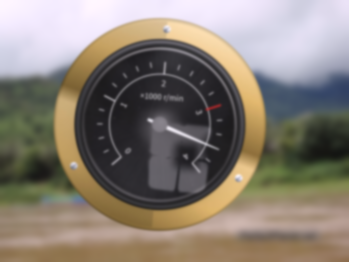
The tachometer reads 3600 rpm
